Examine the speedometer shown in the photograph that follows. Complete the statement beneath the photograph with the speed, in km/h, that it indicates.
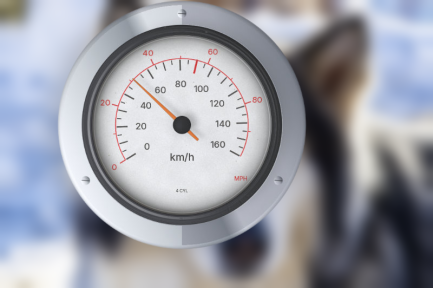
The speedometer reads 50 km/h
